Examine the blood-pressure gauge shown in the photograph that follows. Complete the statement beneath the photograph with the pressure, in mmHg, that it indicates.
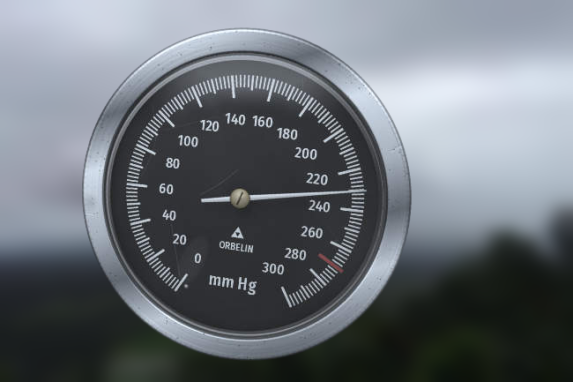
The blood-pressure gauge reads 230 mmHg
